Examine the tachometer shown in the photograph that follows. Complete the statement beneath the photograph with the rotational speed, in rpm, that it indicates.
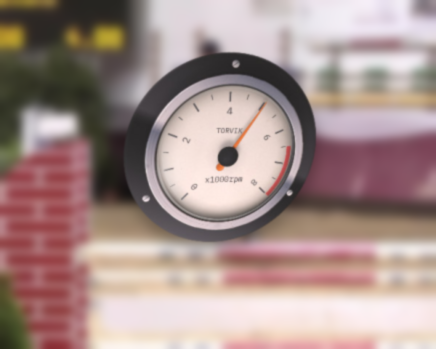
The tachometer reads 5000 rpm
